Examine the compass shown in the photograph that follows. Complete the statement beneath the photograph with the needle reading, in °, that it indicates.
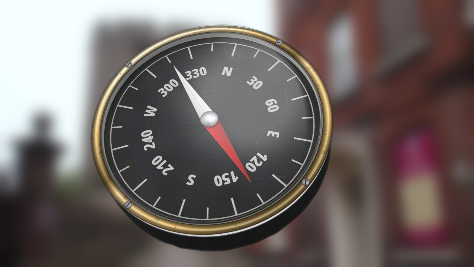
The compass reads 135 °
